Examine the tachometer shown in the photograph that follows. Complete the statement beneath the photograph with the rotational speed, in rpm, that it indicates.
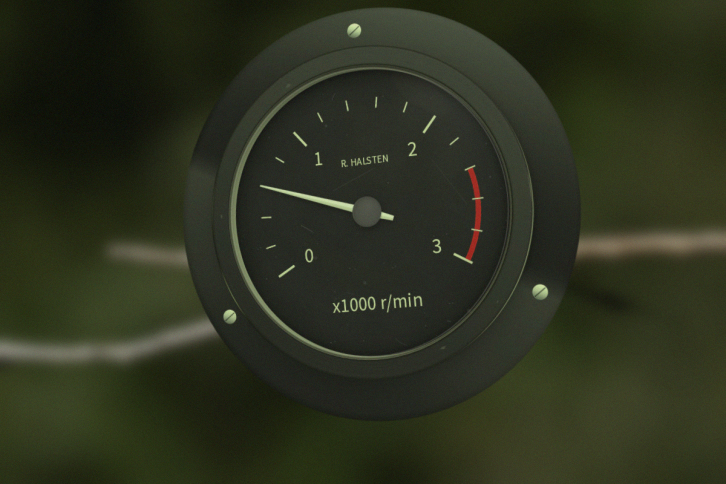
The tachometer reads 600 rpm
